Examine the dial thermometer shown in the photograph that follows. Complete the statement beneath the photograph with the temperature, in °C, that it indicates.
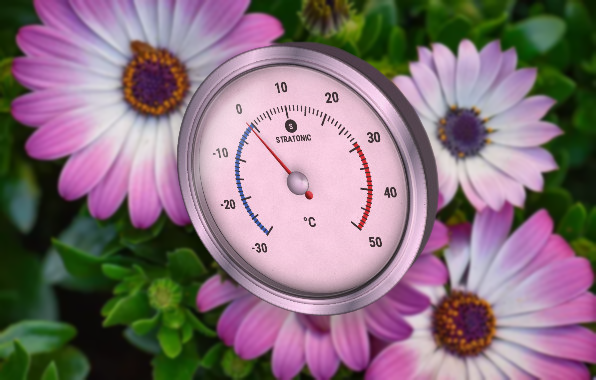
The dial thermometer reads 0 °C
